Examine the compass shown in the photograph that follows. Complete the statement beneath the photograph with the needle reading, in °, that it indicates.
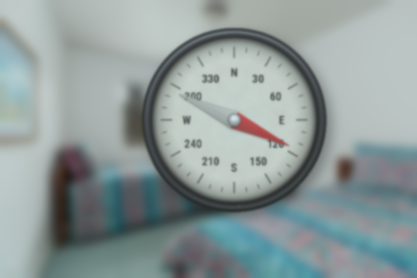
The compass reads 115 °
